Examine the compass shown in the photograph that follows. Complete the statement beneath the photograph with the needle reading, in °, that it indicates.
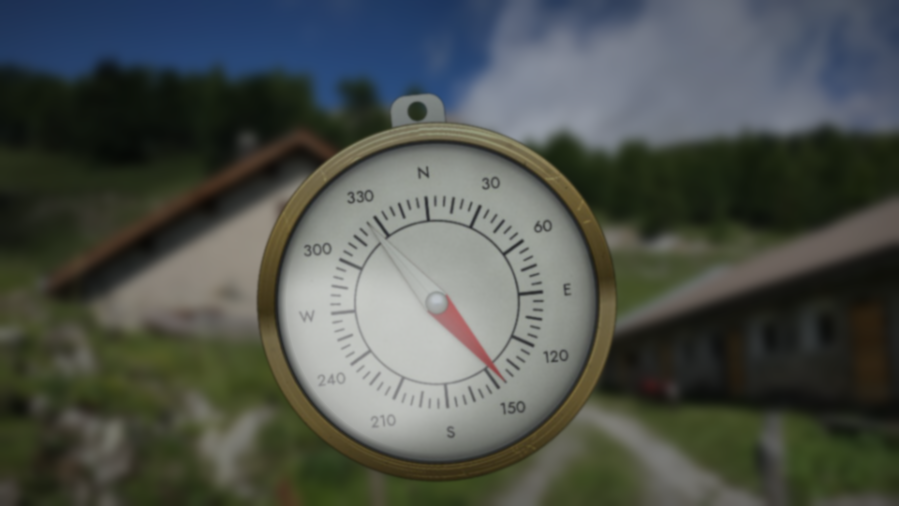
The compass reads 145 °
